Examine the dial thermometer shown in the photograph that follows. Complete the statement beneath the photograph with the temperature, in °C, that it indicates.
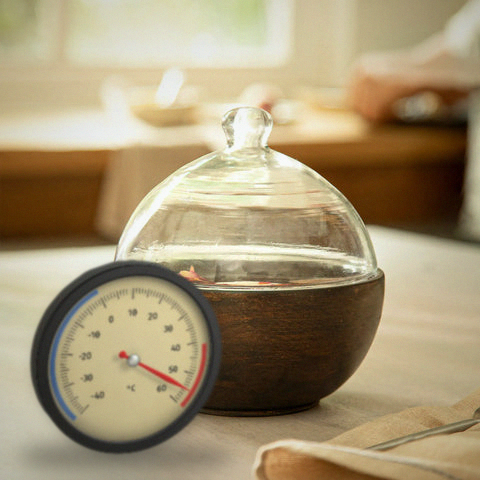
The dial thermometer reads 55 °C
